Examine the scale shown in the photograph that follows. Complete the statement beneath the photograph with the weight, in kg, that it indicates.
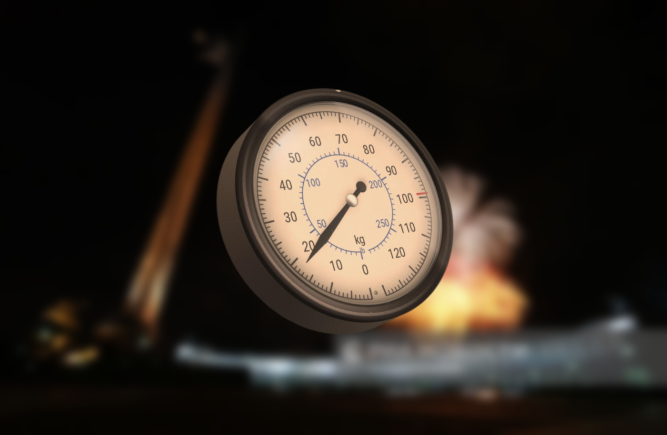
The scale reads 18 kg
